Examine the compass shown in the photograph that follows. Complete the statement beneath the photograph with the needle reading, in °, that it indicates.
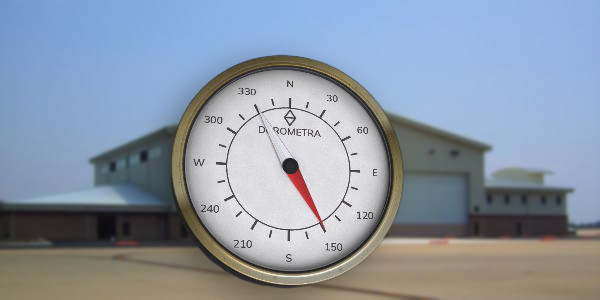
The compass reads 150 °
